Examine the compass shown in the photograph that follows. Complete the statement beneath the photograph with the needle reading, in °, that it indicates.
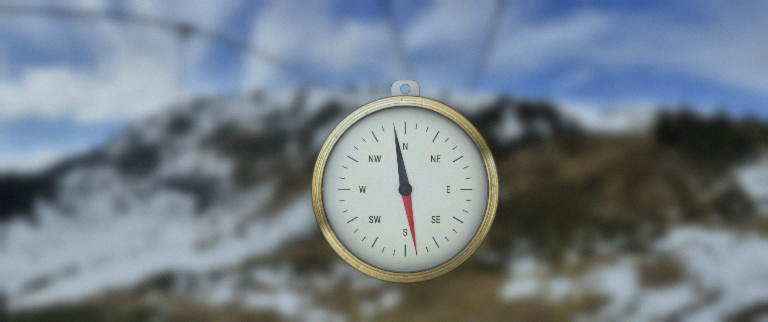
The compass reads 170 °
